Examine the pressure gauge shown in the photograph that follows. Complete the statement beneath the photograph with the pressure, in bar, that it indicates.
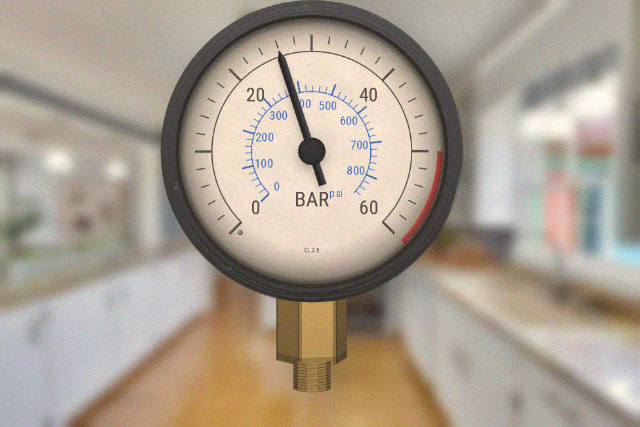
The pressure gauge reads 26 bar
